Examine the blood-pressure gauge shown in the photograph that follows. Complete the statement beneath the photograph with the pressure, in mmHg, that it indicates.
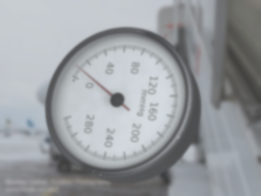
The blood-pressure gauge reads 10 mmHg
